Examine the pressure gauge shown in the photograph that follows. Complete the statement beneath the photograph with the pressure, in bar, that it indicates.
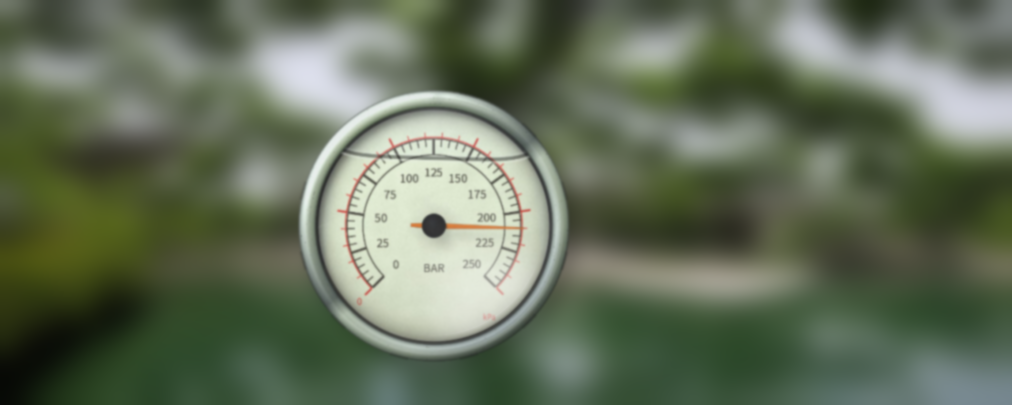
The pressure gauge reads 210 bar
